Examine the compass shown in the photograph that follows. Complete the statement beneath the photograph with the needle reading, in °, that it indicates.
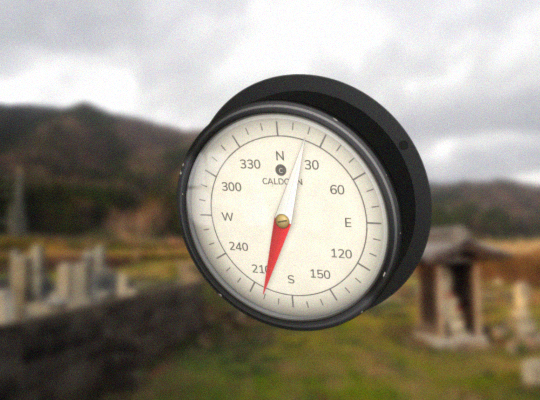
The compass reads 200 °
